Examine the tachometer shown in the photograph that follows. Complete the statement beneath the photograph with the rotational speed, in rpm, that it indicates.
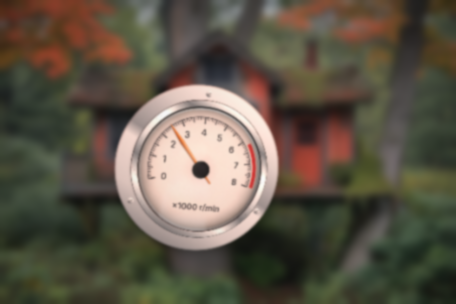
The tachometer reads 2500 rpm
